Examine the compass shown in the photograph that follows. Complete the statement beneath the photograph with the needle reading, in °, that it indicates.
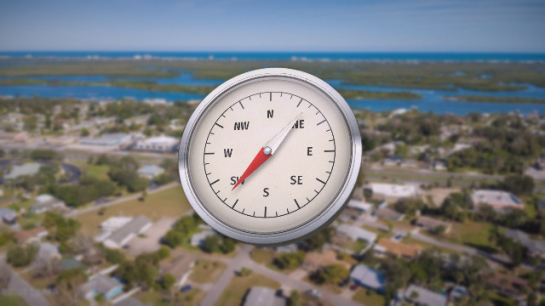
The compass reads 220 °
